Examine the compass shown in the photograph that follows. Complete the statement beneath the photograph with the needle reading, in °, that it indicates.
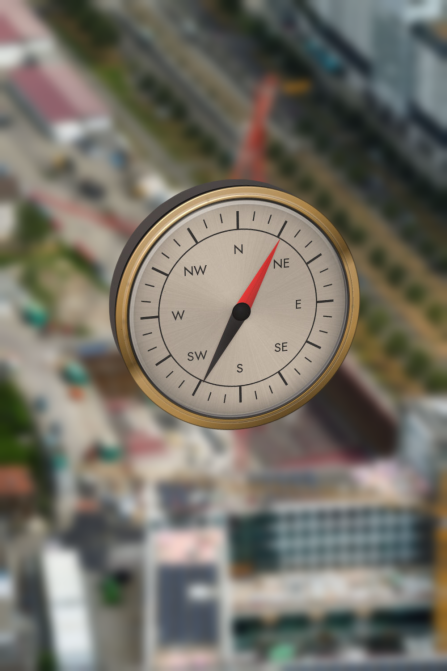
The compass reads 30 °
